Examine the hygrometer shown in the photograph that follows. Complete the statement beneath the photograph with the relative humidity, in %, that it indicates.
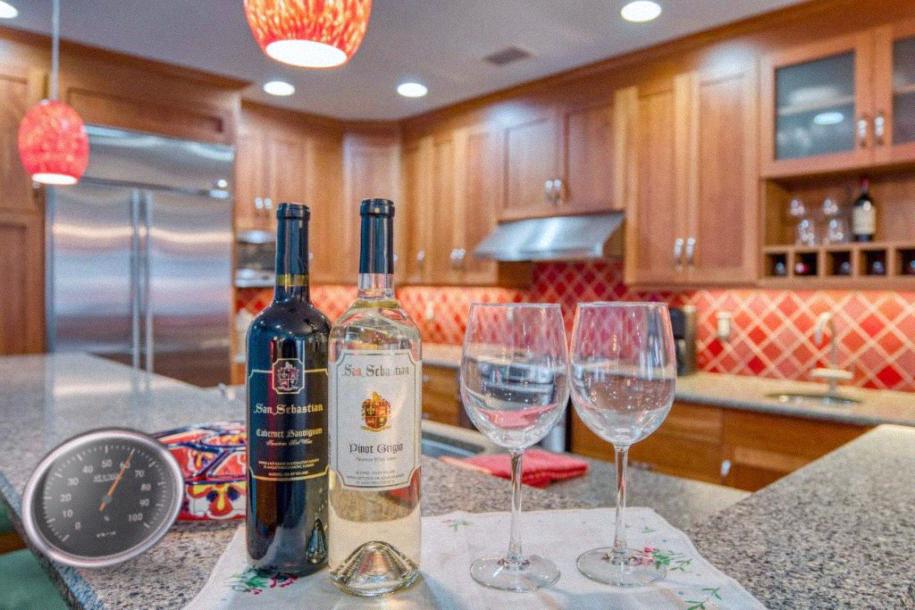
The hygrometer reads 60 %
